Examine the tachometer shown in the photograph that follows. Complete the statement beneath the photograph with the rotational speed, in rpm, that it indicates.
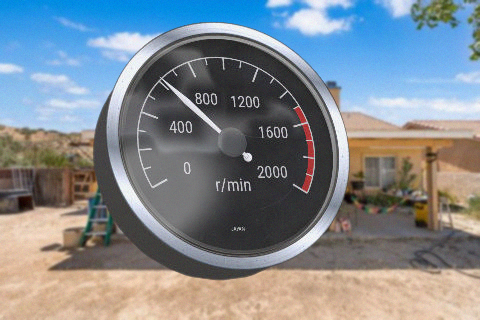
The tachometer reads 600 rpm
